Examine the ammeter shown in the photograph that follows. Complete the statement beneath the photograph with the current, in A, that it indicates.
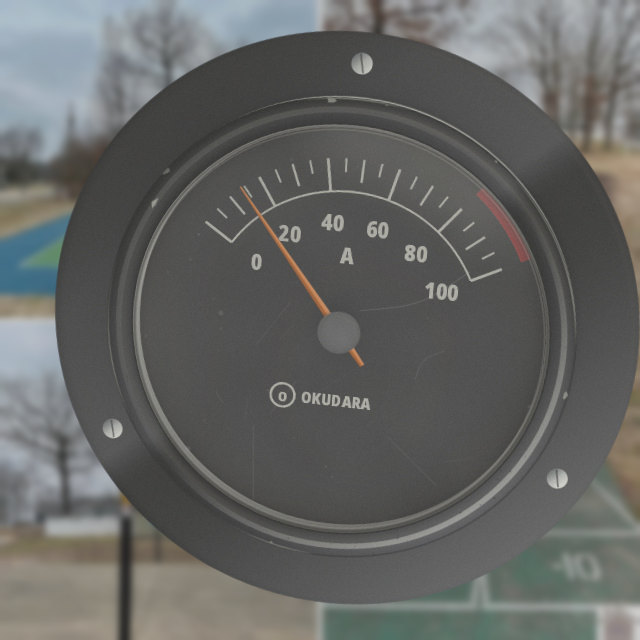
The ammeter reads 15 A
